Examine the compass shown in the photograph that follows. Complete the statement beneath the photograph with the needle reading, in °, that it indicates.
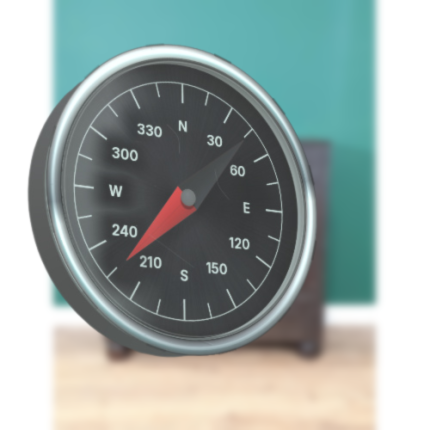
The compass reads 225 °
